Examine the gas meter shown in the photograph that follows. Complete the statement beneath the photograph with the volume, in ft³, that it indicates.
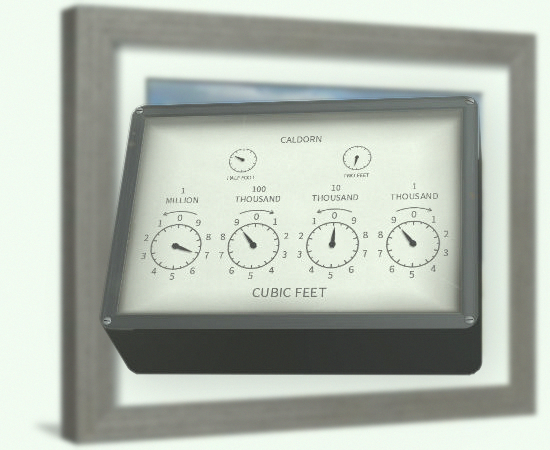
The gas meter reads 689900 ft³
